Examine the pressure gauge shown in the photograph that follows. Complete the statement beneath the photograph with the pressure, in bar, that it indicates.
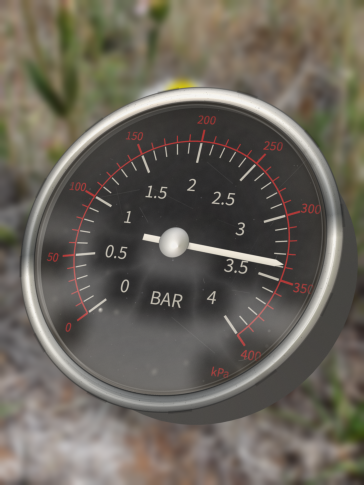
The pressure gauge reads 3.4 bar
